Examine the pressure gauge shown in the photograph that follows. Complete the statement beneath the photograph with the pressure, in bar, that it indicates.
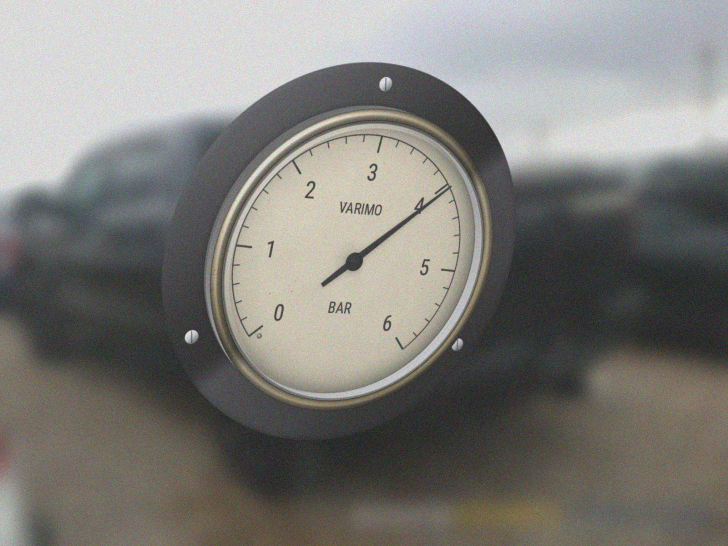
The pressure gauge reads 4 bar
